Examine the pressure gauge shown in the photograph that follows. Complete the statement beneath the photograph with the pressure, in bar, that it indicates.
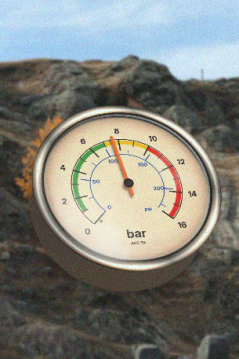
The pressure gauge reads 7.5 bar
